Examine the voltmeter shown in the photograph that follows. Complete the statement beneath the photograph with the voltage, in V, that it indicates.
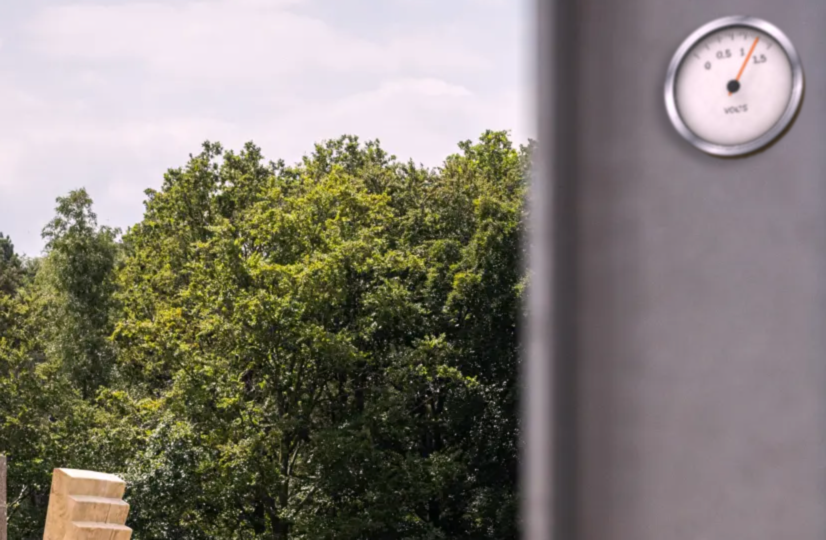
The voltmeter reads 1.25 V
